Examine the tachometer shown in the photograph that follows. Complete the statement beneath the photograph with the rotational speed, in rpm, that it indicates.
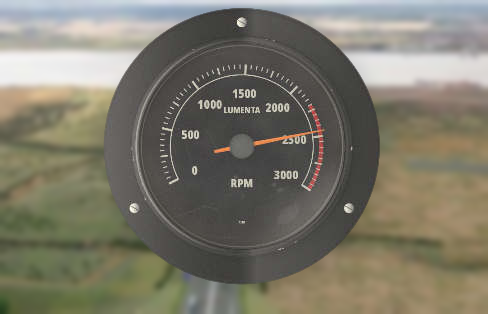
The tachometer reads 2450 rpm
